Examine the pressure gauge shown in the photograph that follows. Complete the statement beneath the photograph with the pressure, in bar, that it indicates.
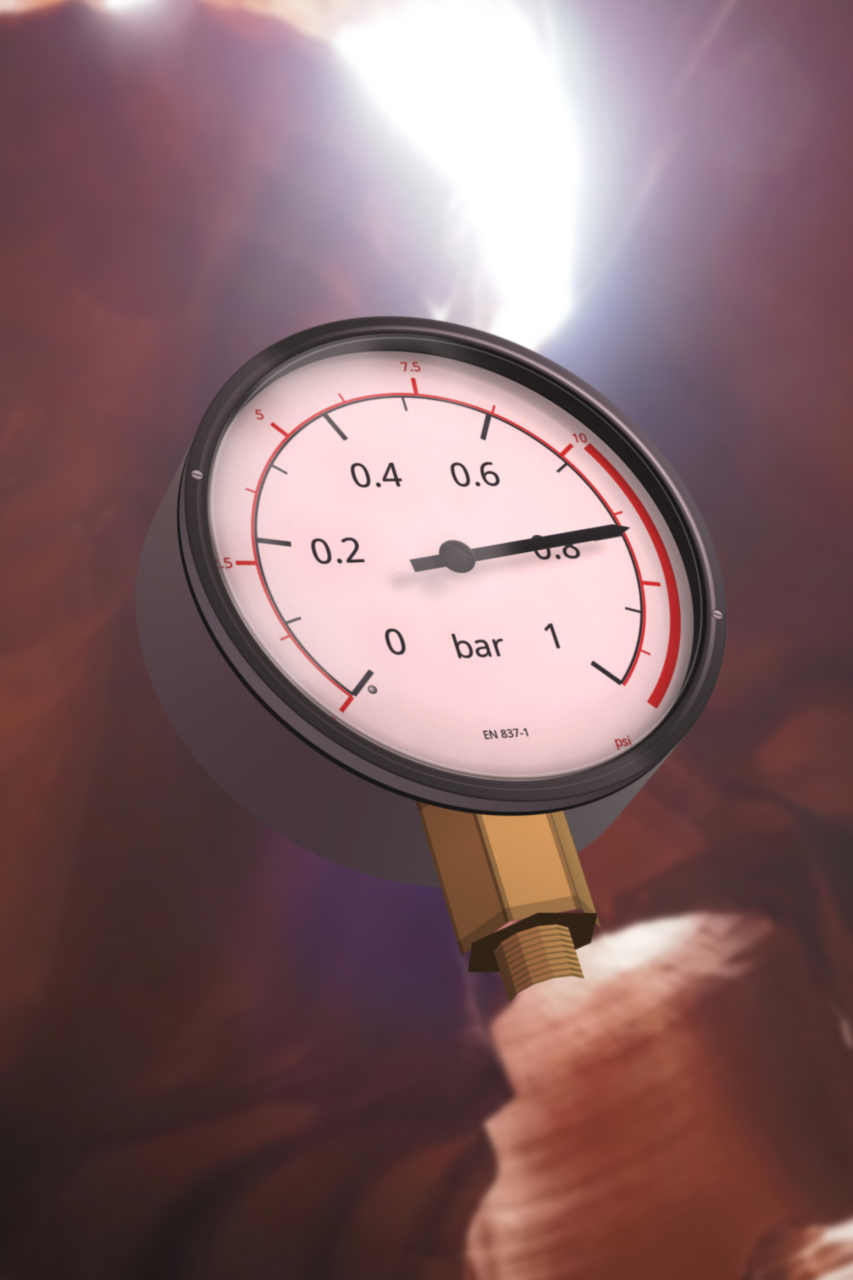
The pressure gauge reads 0.8 bar
